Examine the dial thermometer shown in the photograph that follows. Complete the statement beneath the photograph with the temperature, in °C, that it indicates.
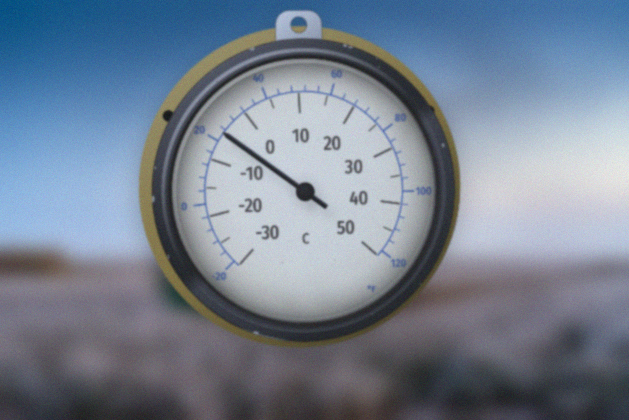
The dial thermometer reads -5 °C
